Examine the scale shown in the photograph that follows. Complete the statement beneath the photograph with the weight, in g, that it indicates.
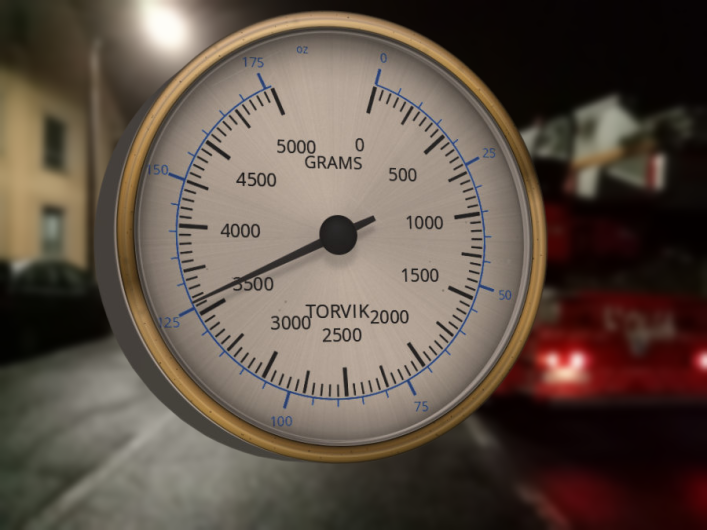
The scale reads 3575 g
